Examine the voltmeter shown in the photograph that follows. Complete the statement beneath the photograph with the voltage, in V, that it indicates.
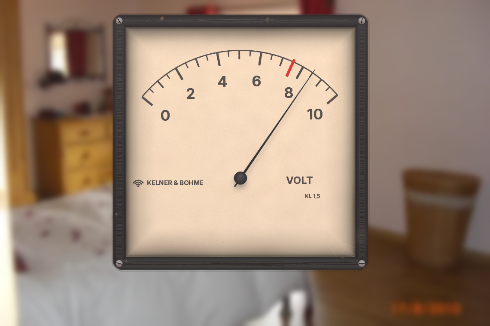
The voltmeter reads 8.5 V
